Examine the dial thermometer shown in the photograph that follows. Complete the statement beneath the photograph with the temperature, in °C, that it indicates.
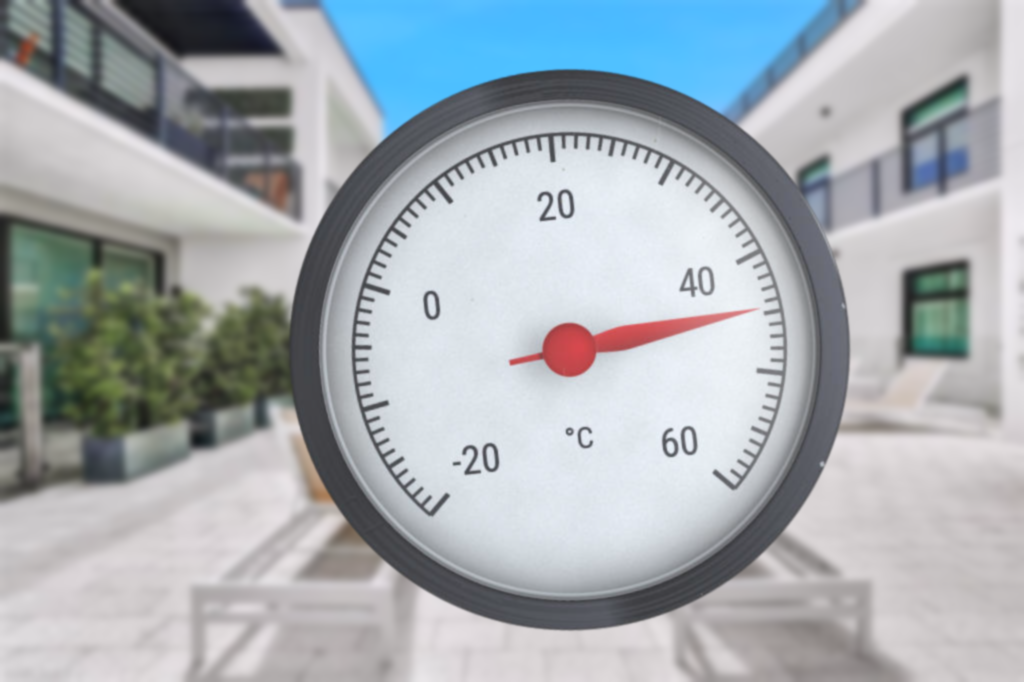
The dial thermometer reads 44.5 °C
